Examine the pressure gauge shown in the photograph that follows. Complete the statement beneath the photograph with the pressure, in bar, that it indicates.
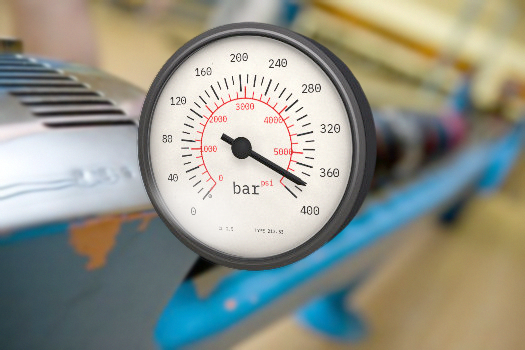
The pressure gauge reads 380 bar
